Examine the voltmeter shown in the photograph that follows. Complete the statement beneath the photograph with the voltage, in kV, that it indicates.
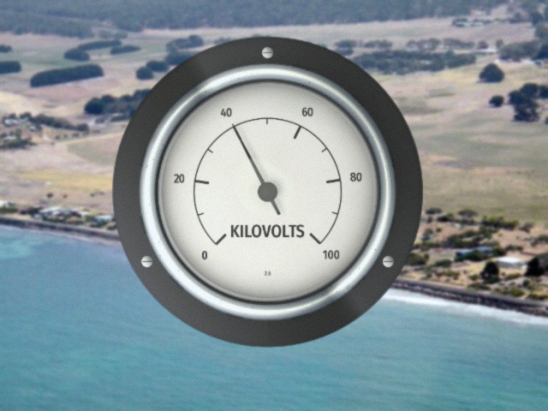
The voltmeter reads 40 kV
